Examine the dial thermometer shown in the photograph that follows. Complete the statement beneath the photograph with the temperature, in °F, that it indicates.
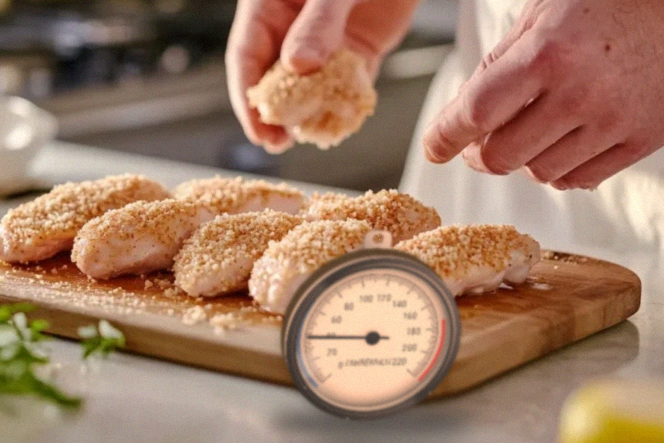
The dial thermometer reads 40 °F
